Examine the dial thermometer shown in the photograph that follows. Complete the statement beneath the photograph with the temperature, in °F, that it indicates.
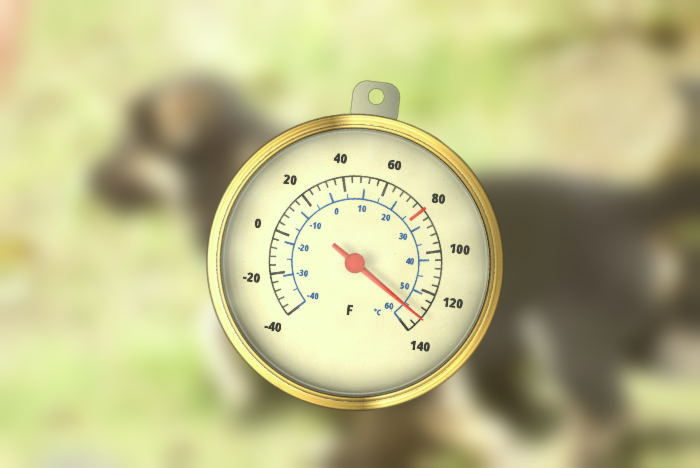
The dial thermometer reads 132 °F
